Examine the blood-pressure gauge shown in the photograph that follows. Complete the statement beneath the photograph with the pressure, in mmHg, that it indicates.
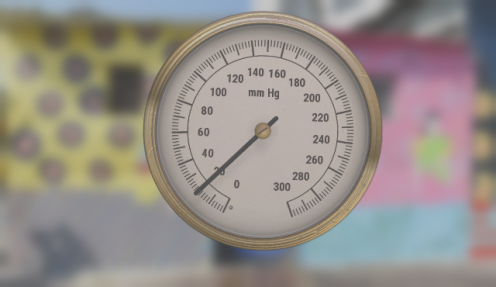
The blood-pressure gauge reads 20 mmHg
